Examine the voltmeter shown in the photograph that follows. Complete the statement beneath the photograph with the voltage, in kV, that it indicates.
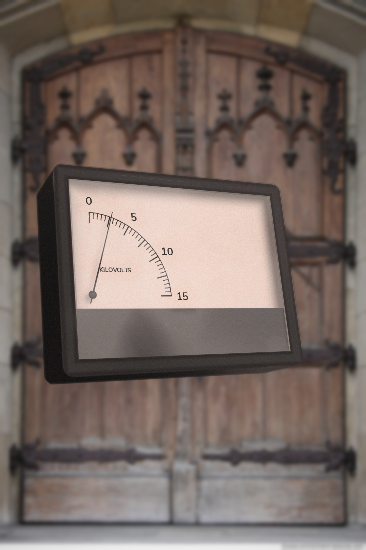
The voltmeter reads 2.5 kV
